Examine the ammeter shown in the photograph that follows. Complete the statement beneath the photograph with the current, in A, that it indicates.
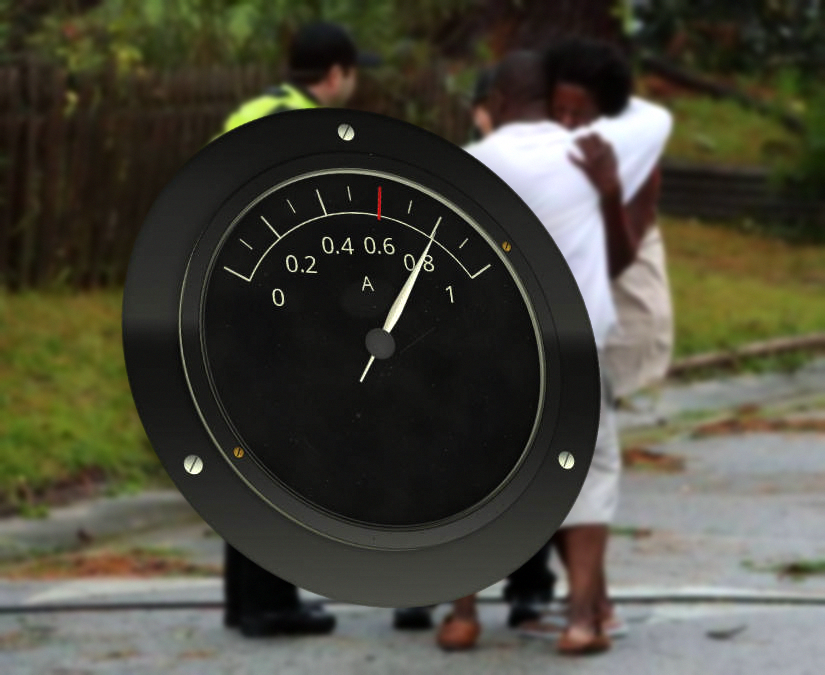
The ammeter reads 0.8 A
